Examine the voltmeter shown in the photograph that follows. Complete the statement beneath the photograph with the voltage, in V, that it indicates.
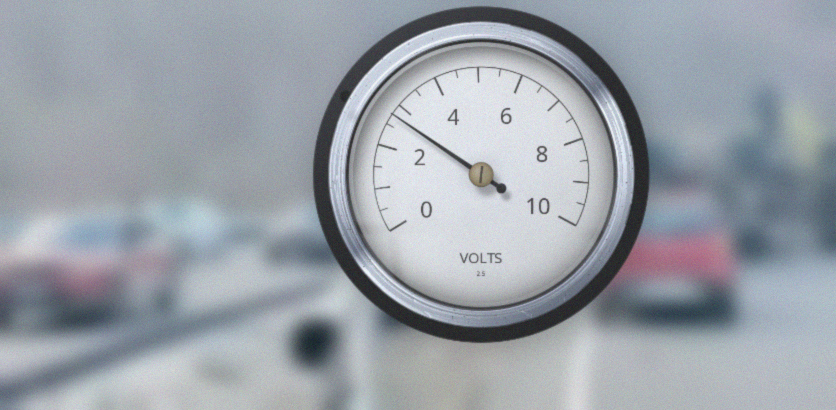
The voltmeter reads 2.75 V
